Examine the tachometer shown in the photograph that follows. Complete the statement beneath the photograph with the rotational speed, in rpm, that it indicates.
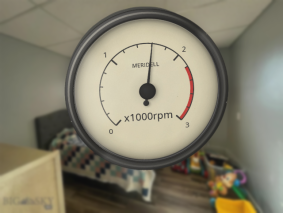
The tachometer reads 1600 rpm
